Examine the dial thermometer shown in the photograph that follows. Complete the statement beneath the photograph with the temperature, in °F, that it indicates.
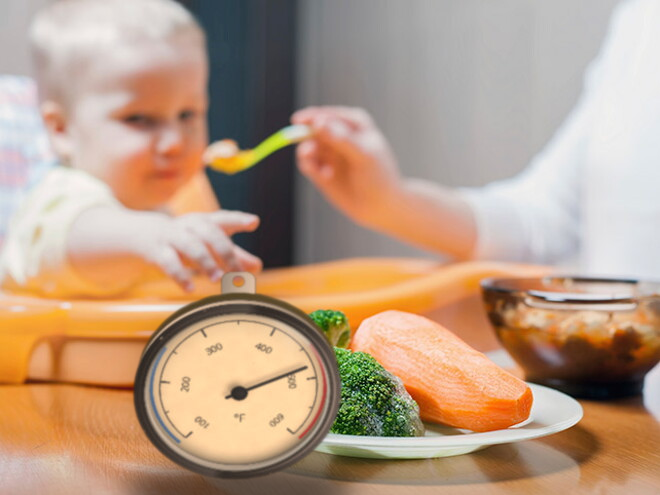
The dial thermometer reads 475 °F
